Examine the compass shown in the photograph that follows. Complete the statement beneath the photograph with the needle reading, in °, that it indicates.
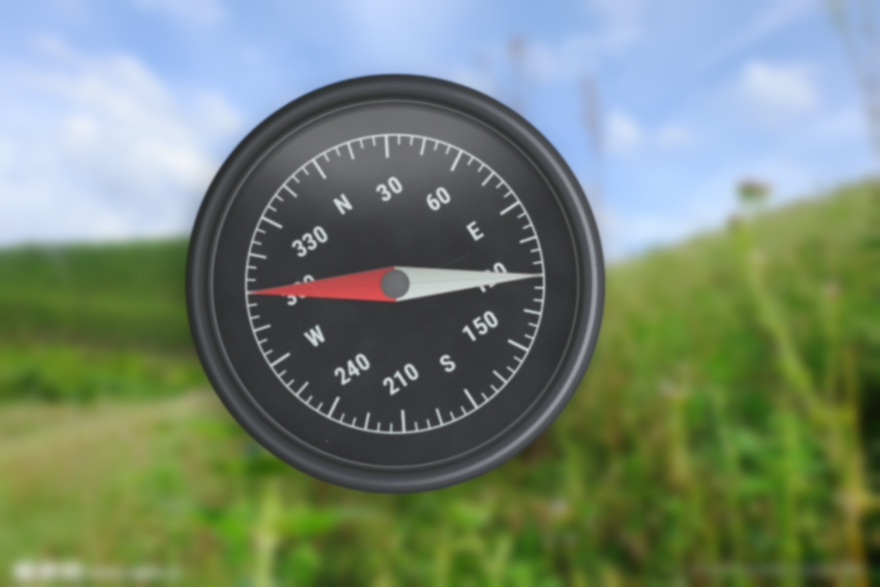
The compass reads 300 °
